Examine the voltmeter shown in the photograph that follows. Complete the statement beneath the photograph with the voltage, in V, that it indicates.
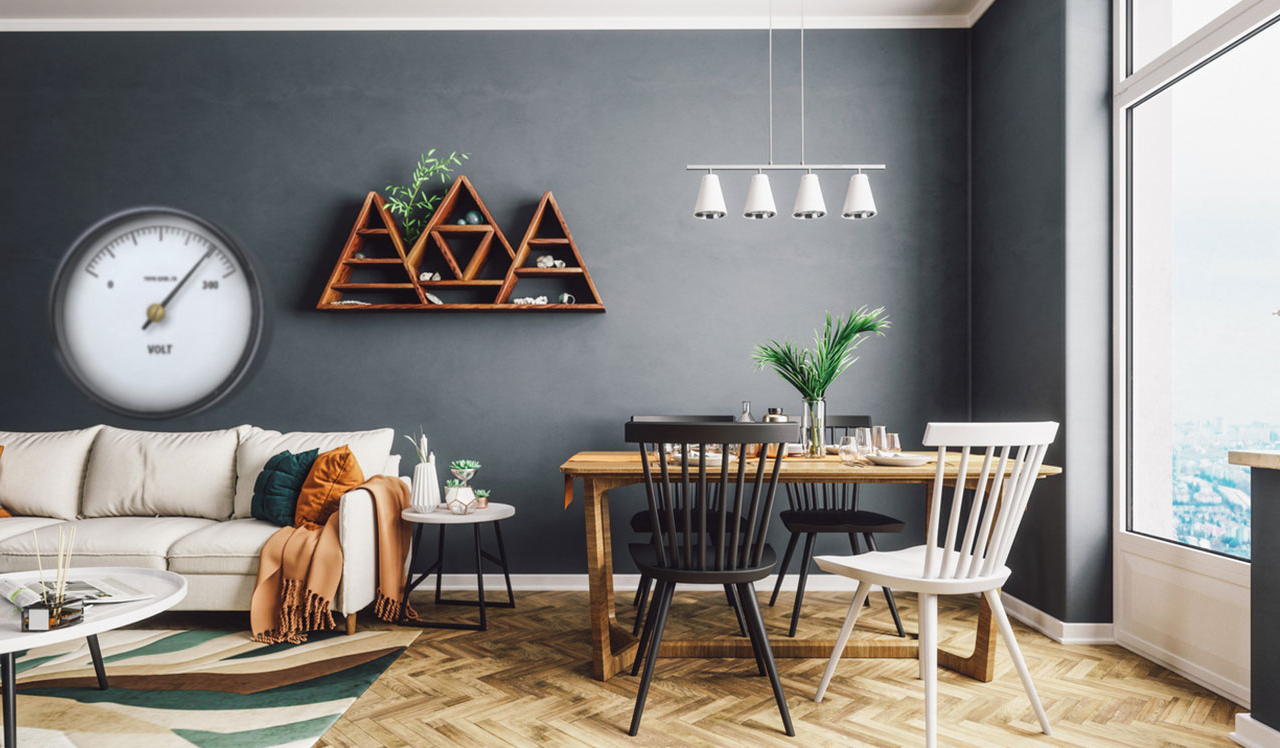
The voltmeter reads 250 V
